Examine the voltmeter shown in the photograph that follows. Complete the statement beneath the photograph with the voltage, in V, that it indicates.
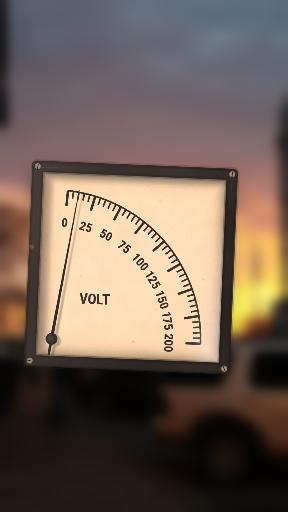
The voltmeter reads 10 V
